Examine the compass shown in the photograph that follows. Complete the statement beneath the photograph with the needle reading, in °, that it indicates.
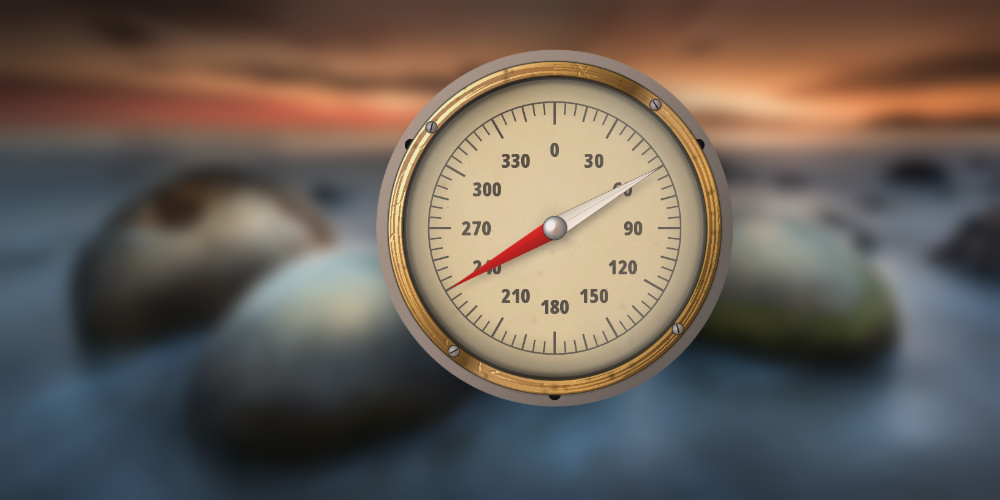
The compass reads 240 °
